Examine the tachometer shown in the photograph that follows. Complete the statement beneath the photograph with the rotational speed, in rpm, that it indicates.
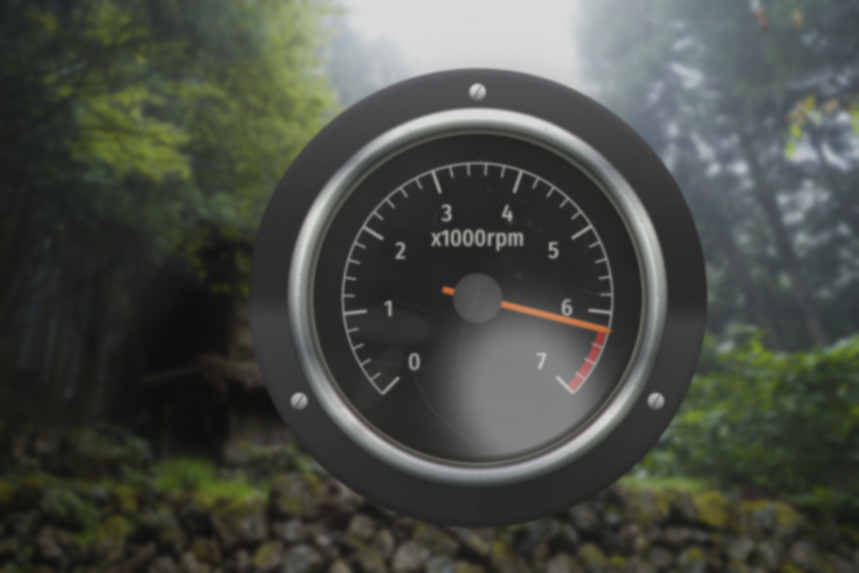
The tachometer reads 6200 rpm
